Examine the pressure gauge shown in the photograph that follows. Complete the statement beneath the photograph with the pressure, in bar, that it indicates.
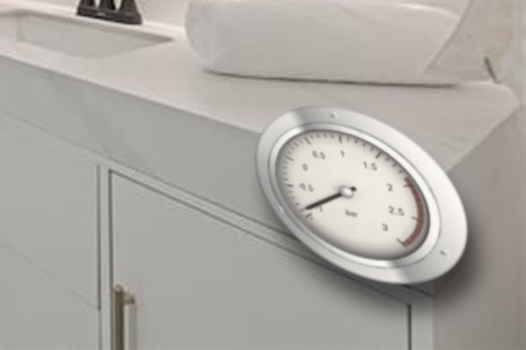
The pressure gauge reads -0.9 bar
